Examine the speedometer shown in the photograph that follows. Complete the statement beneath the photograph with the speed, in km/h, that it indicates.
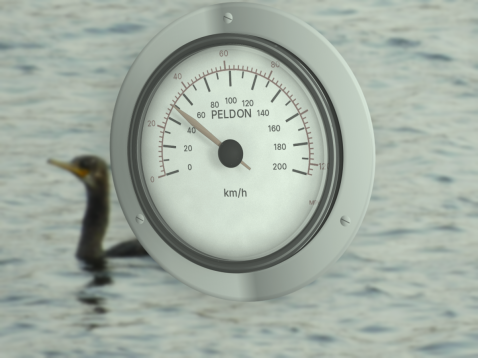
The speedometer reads 50 km/h
